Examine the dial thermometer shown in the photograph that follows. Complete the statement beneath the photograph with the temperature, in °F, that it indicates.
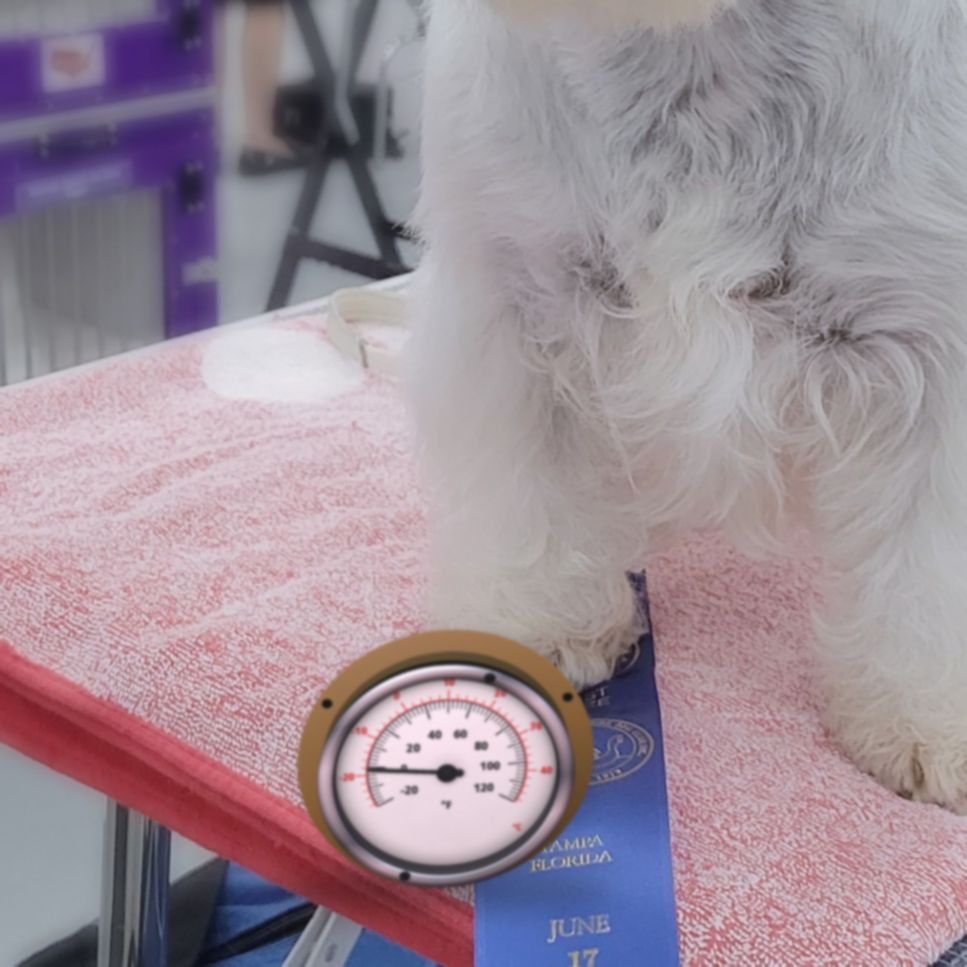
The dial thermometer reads 0 °F
